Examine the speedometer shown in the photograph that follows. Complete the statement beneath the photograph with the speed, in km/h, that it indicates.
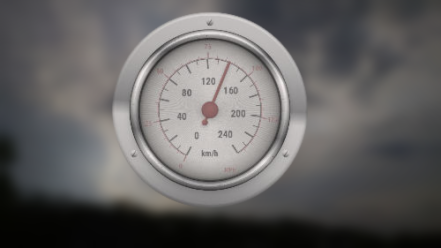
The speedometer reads 140 km/h
